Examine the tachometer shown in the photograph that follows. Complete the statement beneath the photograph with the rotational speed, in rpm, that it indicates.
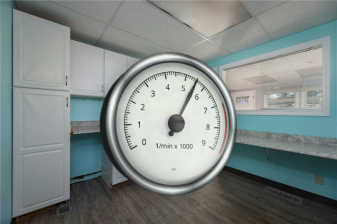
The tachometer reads 5500 rpm
